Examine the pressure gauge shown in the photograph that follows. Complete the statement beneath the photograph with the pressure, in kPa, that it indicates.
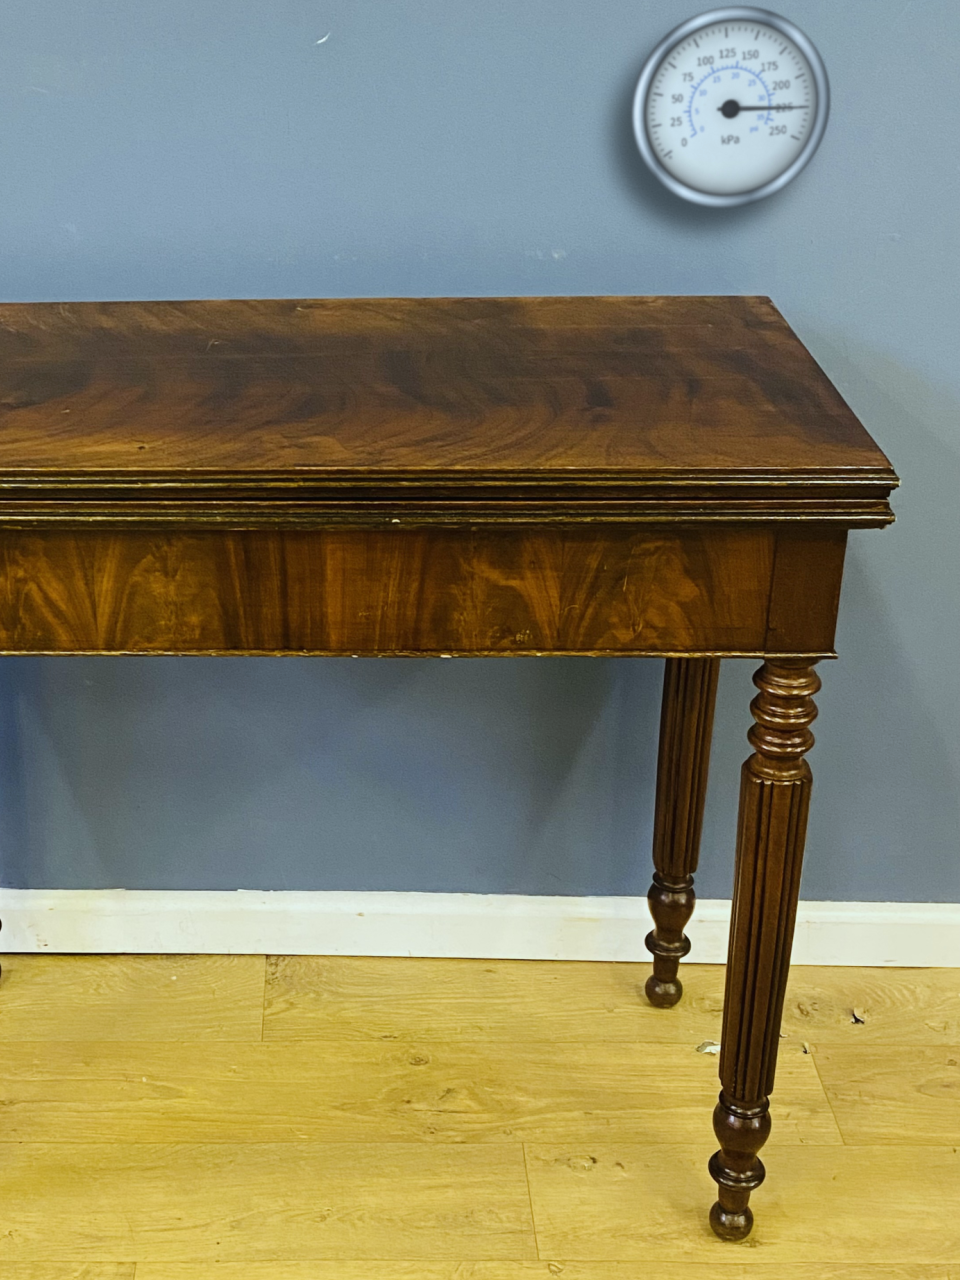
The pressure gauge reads 225 kPa
